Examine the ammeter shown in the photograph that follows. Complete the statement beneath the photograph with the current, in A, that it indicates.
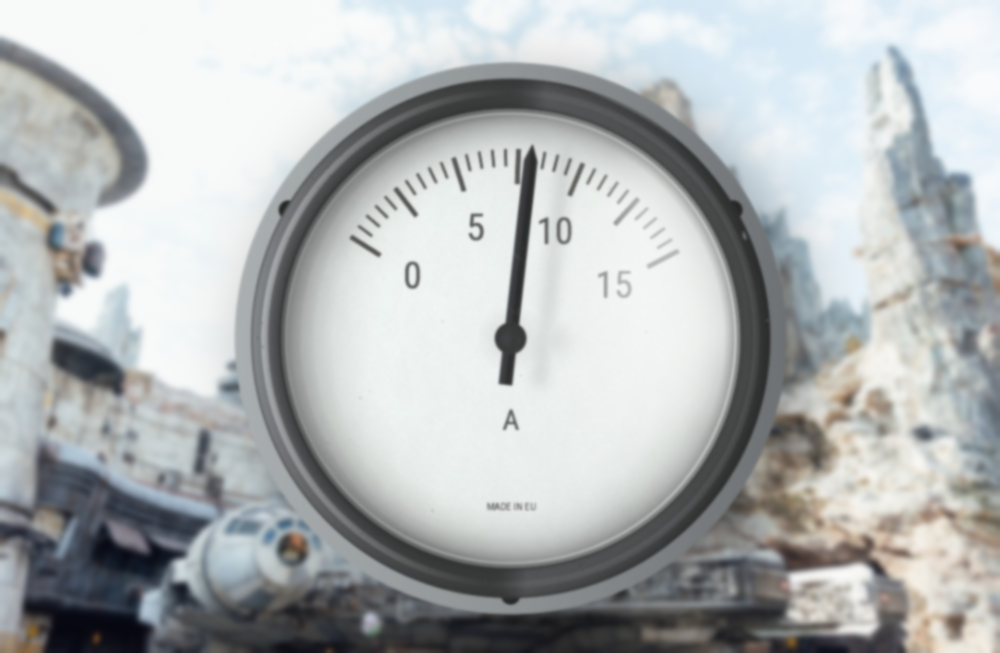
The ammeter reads 8 A
